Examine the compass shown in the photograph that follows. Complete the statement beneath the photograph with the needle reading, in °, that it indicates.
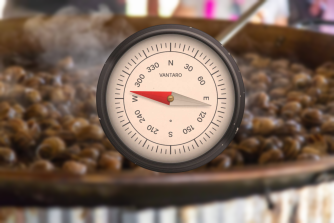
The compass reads 280 °
